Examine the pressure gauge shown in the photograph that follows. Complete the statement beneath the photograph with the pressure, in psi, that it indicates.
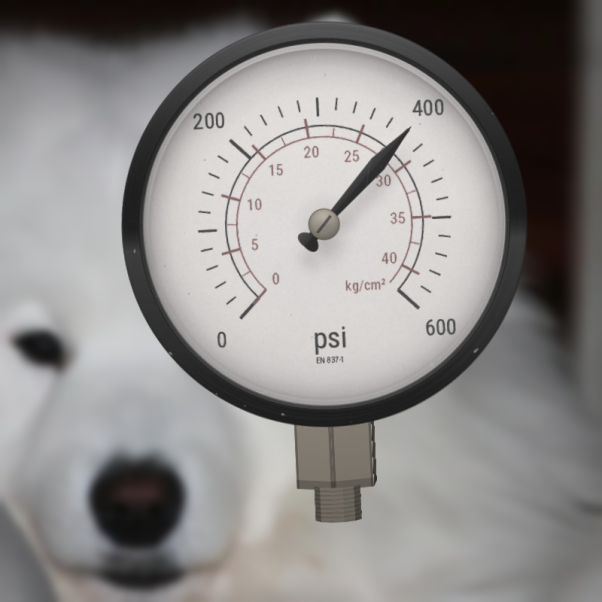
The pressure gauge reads 400 psi
